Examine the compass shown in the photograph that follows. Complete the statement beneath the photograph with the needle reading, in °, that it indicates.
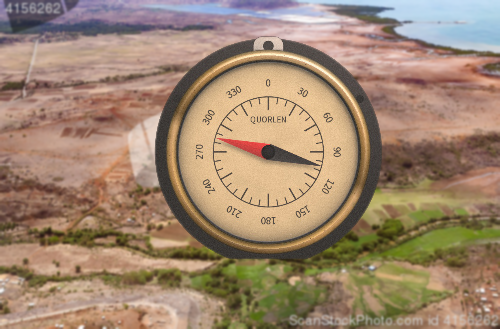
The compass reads 285 °
